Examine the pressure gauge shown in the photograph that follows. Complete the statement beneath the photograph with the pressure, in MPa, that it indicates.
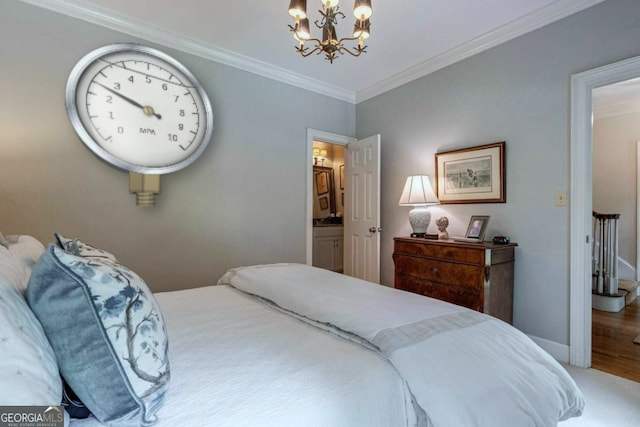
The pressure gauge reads 2.5 MPa
